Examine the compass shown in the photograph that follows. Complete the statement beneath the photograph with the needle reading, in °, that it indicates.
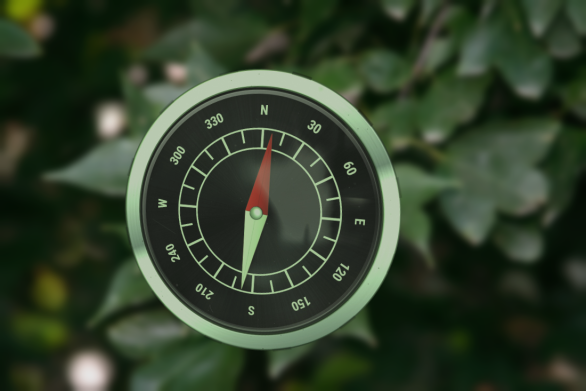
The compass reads 7.5 °
